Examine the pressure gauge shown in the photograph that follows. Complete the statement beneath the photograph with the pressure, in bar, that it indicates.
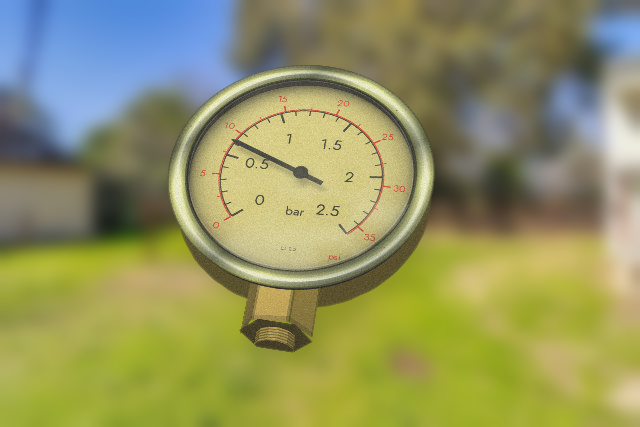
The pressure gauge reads 0.6 bar
